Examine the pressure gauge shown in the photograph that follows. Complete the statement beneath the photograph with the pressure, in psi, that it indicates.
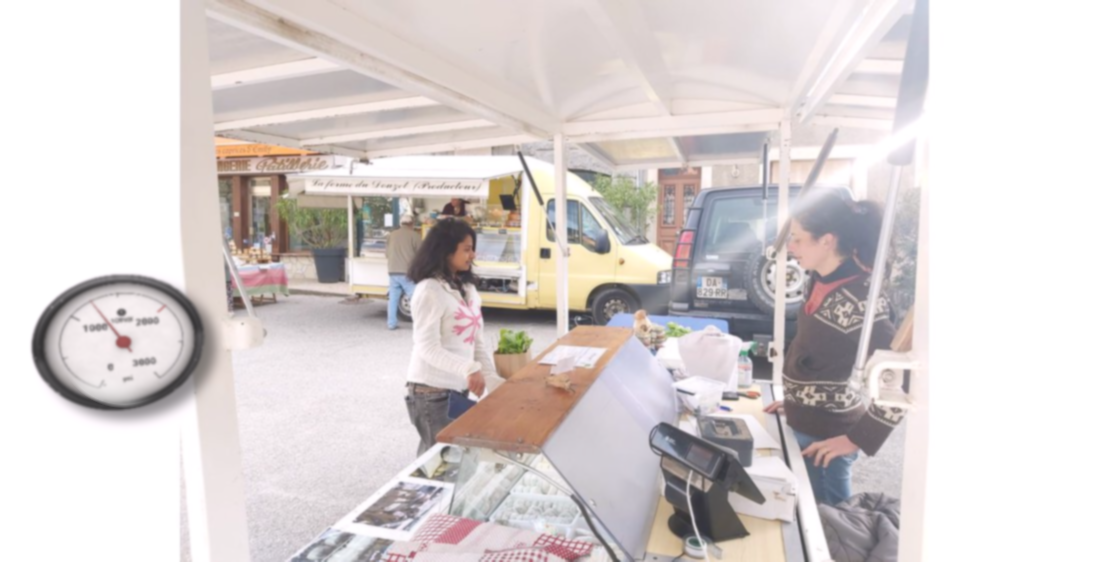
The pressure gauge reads 1250 psi
